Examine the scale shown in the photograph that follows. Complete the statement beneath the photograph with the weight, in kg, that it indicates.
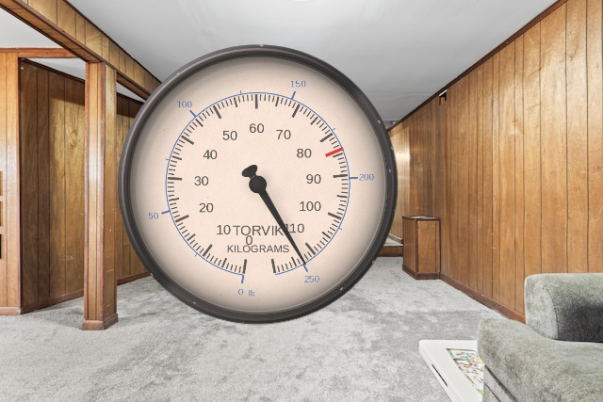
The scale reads 113 kg
